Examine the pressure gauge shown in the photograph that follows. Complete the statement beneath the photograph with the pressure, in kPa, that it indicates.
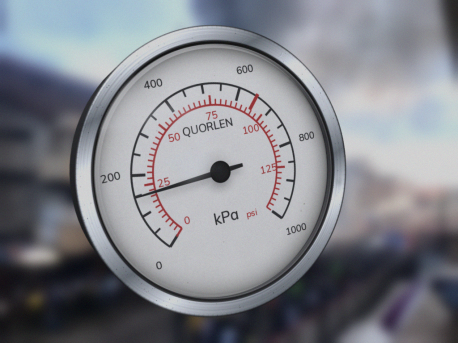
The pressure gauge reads 150 kPa
